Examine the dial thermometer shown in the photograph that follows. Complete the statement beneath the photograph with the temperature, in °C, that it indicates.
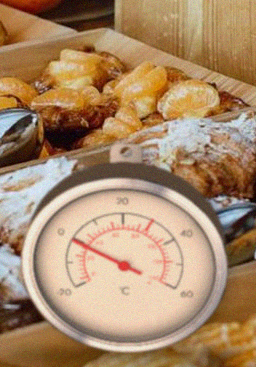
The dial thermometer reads 0 °C
